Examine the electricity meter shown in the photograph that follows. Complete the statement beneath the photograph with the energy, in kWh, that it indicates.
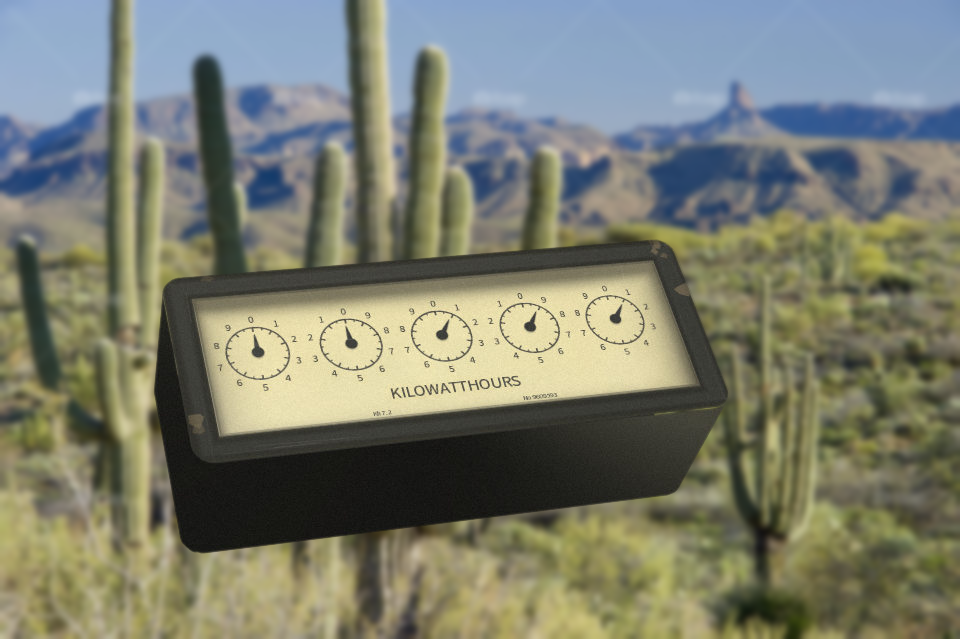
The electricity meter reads 91 kWh
